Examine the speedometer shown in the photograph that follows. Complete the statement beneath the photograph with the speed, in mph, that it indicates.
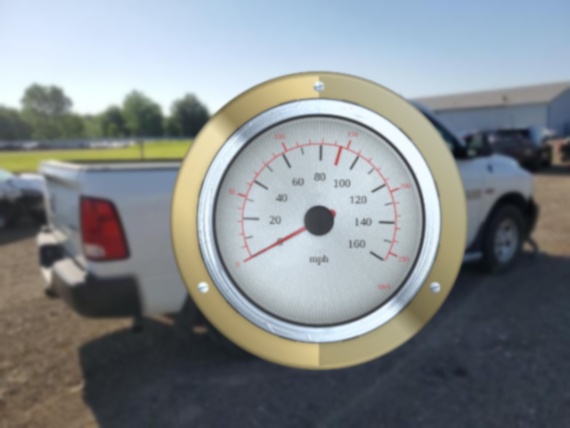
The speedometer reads 0 mph
